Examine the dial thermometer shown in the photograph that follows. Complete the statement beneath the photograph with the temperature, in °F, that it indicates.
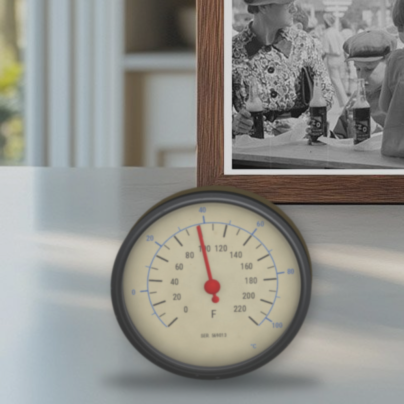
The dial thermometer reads 100 °F
